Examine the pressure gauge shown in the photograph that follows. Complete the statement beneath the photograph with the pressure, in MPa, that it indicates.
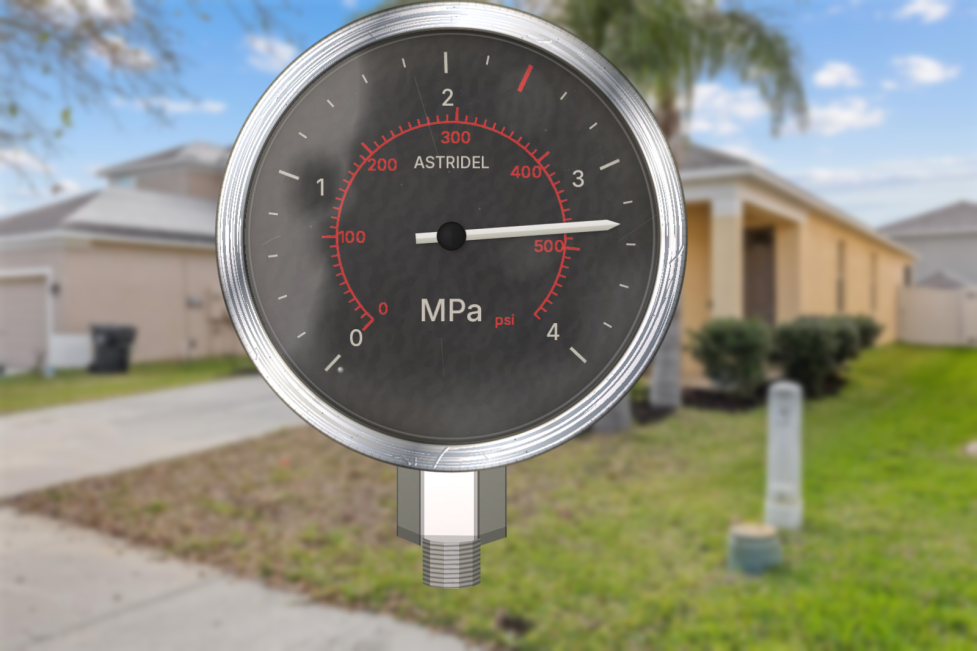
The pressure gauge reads 3.3 MPa
